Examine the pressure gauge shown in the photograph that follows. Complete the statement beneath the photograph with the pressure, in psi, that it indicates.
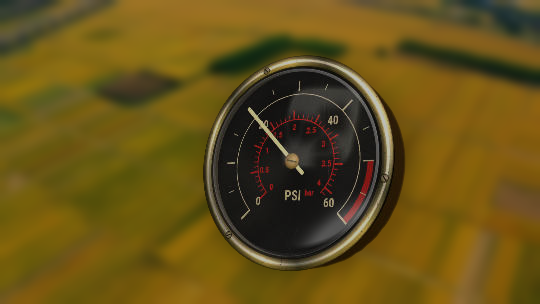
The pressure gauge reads 20 psi
